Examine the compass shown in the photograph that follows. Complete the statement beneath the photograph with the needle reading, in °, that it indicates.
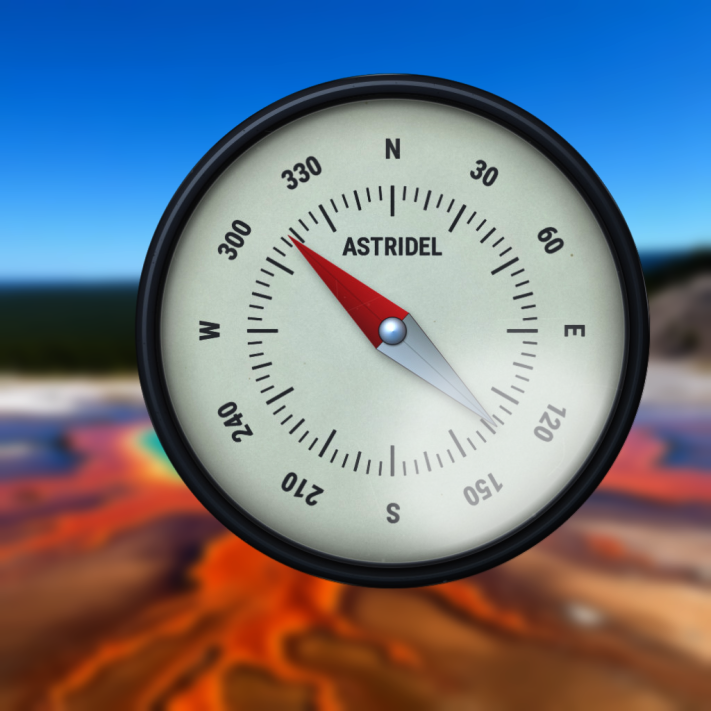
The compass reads 312.5 °
